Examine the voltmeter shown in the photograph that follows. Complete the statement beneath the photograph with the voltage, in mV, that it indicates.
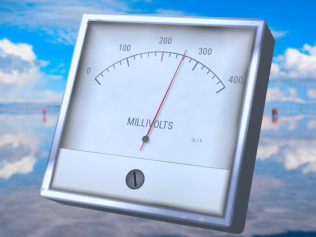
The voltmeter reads 260 mV
